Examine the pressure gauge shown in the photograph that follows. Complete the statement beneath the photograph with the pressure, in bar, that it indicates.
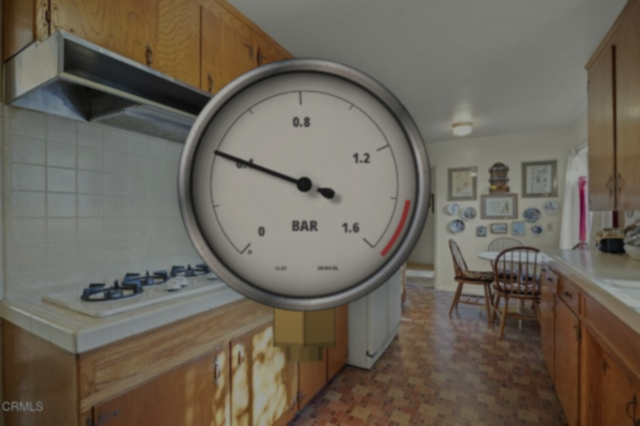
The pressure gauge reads 0.4 bar
